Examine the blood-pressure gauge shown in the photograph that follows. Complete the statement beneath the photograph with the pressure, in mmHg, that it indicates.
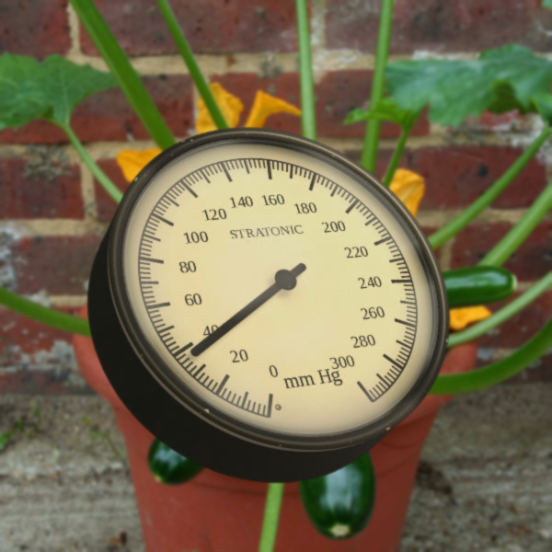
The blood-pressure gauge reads 36 mmHg
